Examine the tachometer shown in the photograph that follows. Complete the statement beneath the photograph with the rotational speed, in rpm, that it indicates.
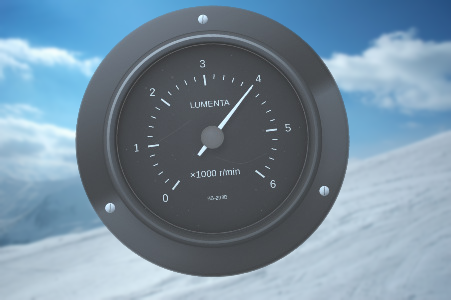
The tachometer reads 4000 rpm
